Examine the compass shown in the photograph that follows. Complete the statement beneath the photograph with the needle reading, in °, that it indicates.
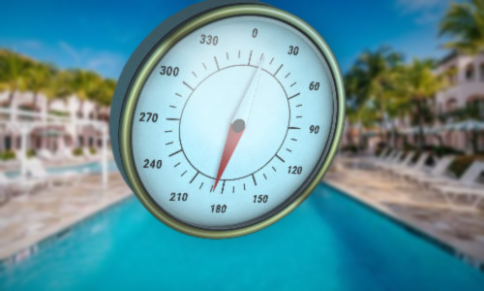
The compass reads 190 °
